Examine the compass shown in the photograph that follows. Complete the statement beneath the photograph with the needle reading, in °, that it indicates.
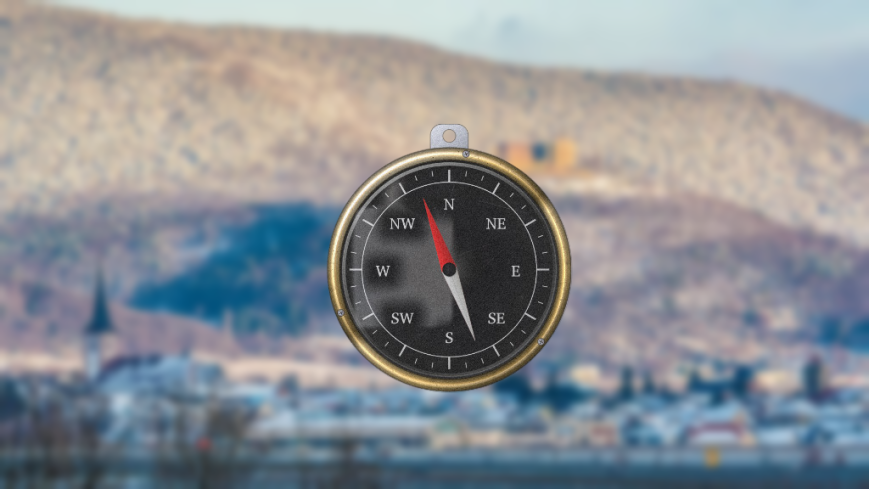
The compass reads 340 °
